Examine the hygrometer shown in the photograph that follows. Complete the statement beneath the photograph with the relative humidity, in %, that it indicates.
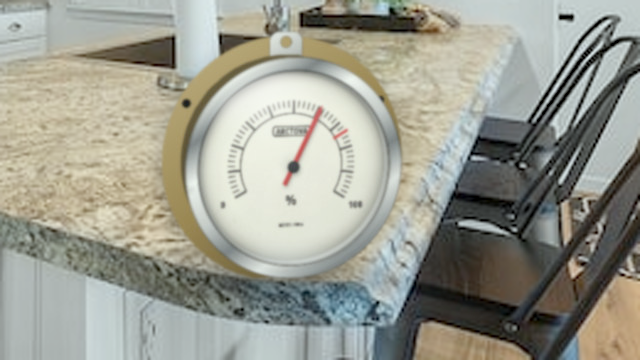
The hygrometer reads 60 %
